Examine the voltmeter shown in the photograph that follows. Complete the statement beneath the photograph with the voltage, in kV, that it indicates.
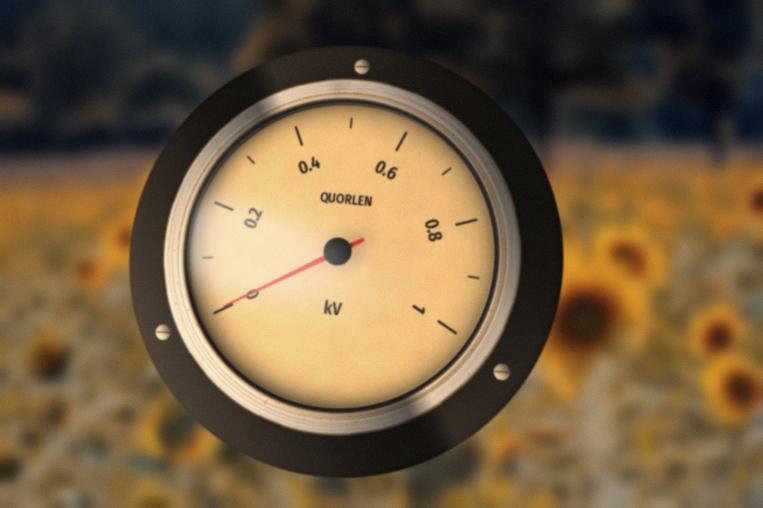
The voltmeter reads 0 kV
